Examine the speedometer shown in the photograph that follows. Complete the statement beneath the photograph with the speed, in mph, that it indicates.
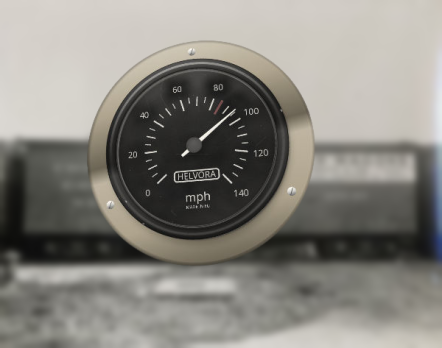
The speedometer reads 95 mph
